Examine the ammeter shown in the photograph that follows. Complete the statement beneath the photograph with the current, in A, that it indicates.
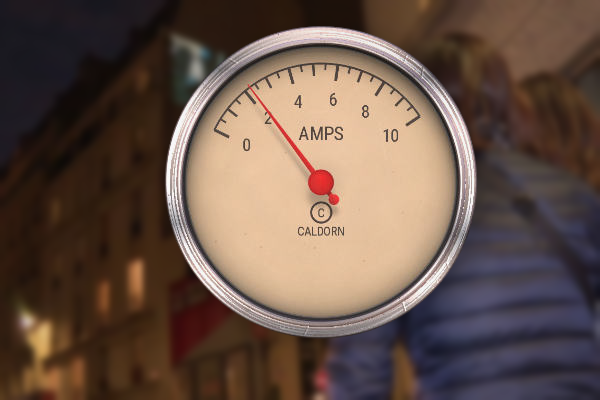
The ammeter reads 2.25 A
